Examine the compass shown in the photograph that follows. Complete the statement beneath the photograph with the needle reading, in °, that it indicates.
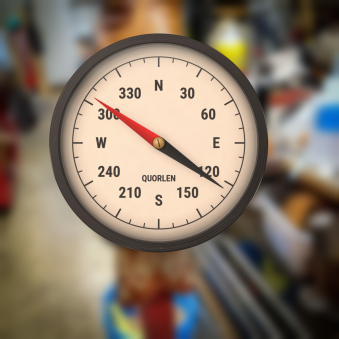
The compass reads 305 °
